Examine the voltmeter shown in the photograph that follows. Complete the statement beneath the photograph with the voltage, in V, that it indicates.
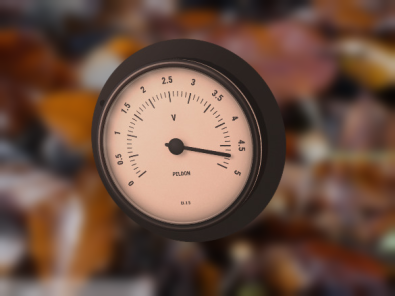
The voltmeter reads 4.7 V
